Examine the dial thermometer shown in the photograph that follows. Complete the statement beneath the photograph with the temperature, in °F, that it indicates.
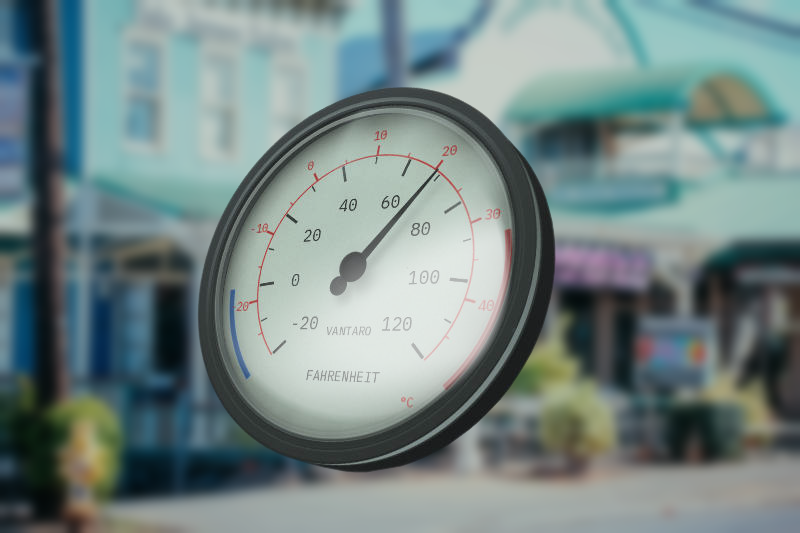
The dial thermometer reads 70 °F
